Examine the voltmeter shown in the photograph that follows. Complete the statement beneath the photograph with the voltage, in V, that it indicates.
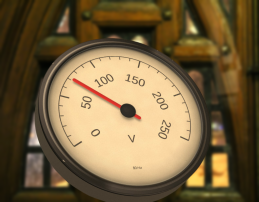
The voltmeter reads 70 V
